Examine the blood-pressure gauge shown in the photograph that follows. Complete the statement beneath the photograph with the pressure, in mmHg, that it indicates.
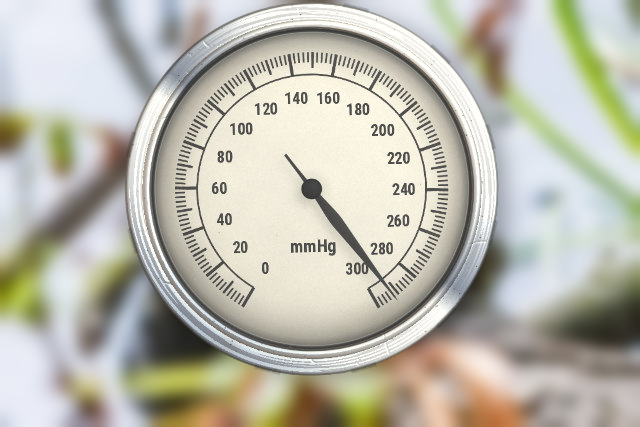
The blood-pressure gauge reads 292 mmHg
